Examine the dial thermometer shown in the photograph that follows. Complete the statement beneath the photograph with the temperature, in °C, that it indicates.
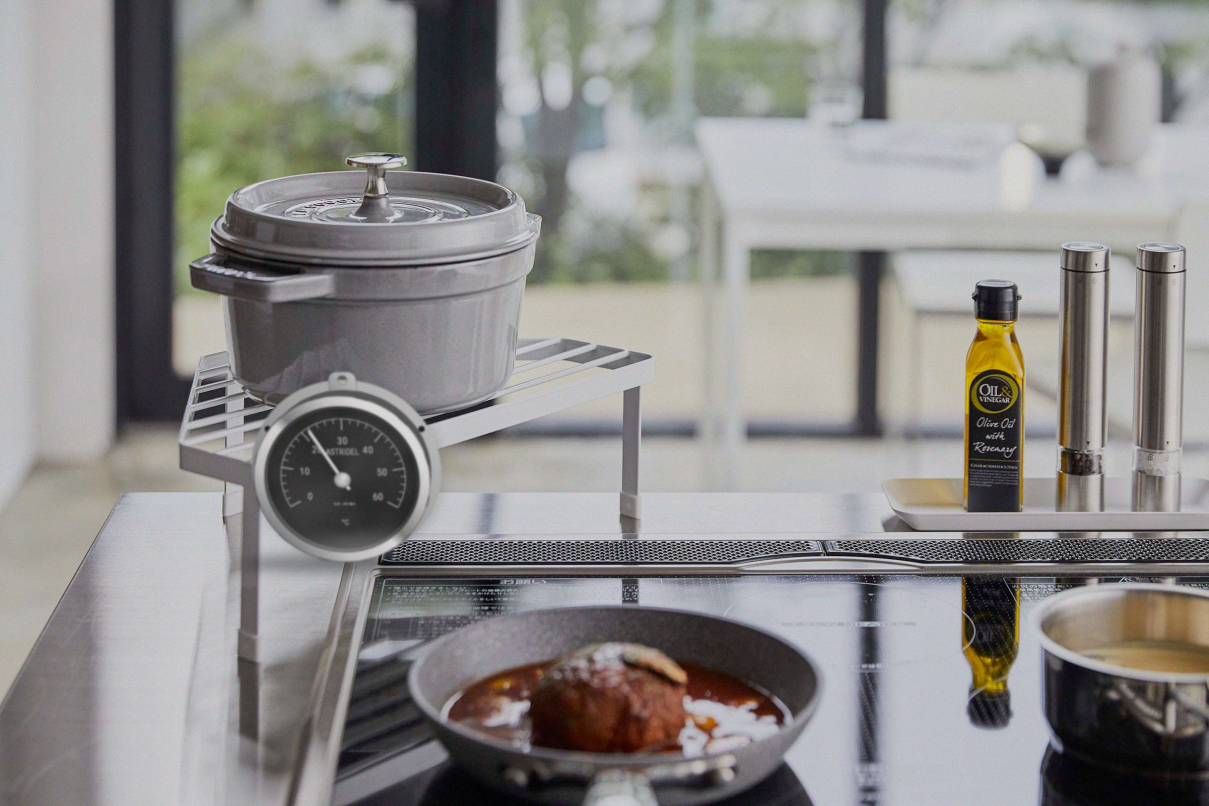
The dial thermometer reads 22 °C
